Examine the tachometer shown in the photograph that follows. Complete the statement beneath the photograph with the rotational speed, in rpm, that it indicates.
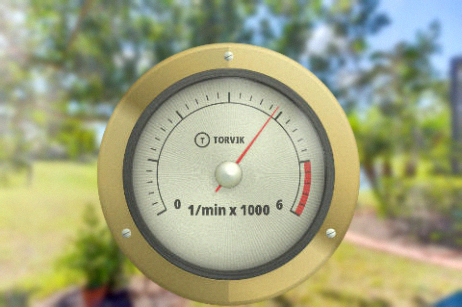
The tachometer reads 3900 rpm
